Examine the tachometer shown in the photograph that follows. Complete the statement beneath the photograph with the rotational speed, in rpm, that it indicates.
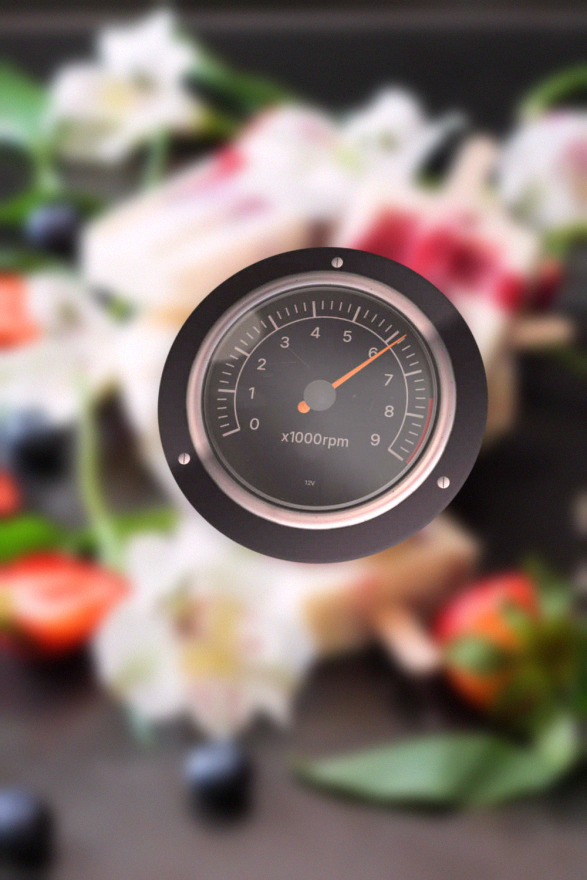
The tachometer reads 6200 rpm
